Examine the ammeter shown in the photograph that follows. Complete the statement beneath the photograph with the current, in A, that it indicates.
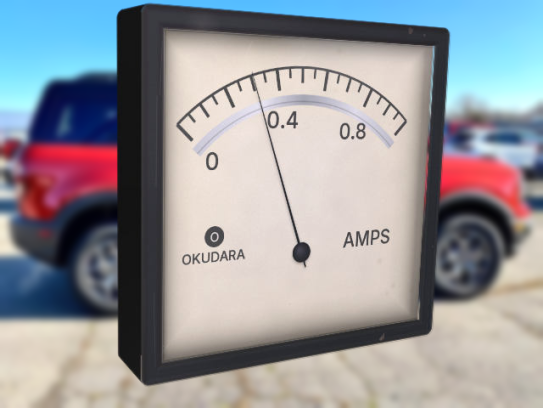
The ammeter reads 0.3 A
